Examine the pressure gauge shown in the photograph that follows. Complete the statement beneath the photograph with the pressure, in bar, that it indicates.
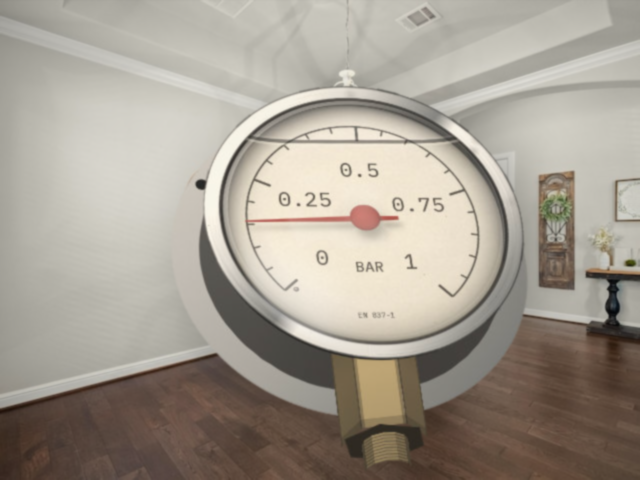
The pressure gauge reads 0.15 bar
